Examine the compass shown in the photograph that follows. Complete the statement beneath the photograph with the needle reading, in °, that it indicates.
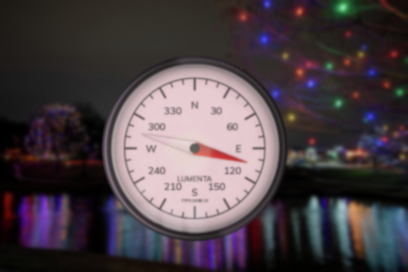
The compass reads 105 °
